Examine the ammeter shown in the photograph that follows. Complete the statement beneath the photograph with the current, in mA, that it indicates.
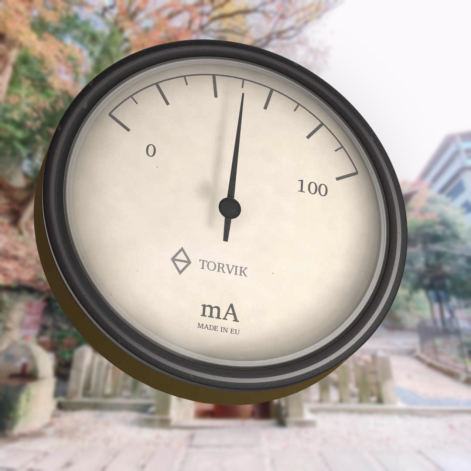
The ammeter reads 50 mA
